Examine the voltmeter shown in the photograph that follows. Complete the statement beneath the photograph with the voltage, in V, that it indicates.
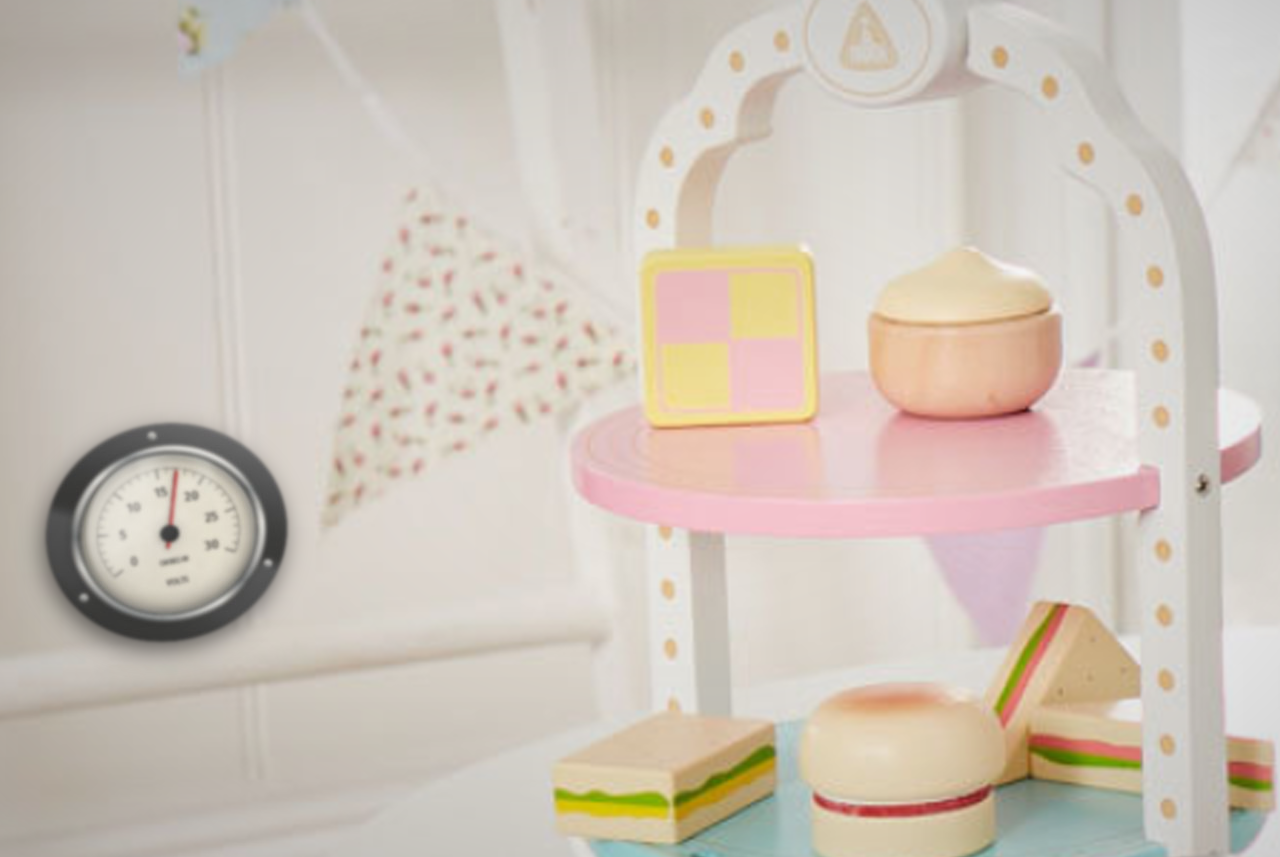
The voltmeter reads 17 V
